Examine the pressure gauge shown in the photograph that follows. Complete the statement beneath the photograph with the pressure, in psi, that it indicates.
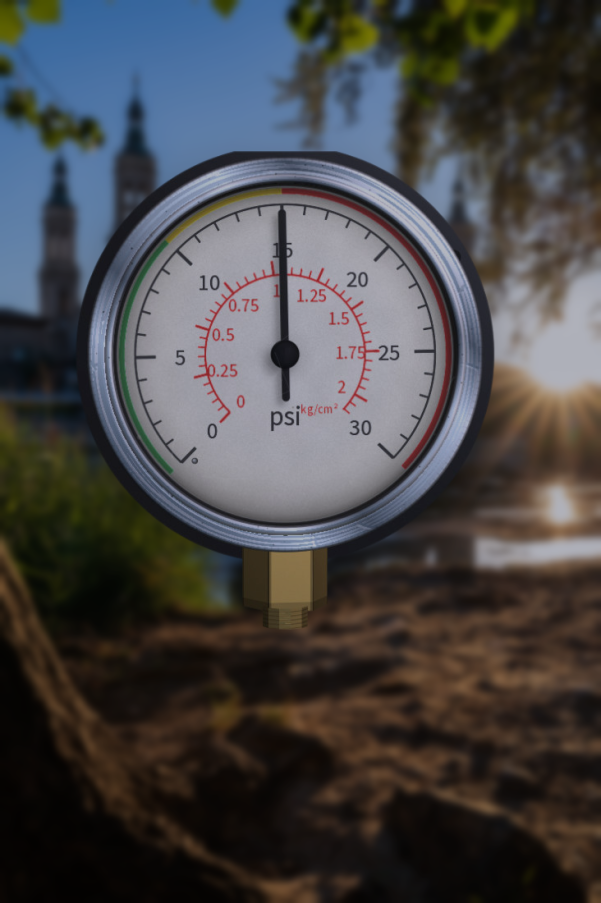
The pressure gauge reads 15 psi
